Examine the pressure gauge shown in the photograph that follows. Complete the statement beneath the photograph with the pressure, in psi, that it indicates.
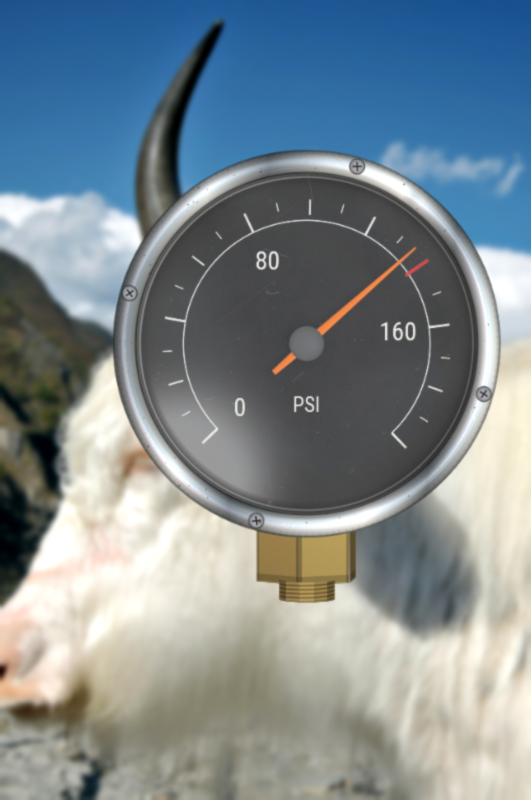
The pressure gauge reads 135 psi
